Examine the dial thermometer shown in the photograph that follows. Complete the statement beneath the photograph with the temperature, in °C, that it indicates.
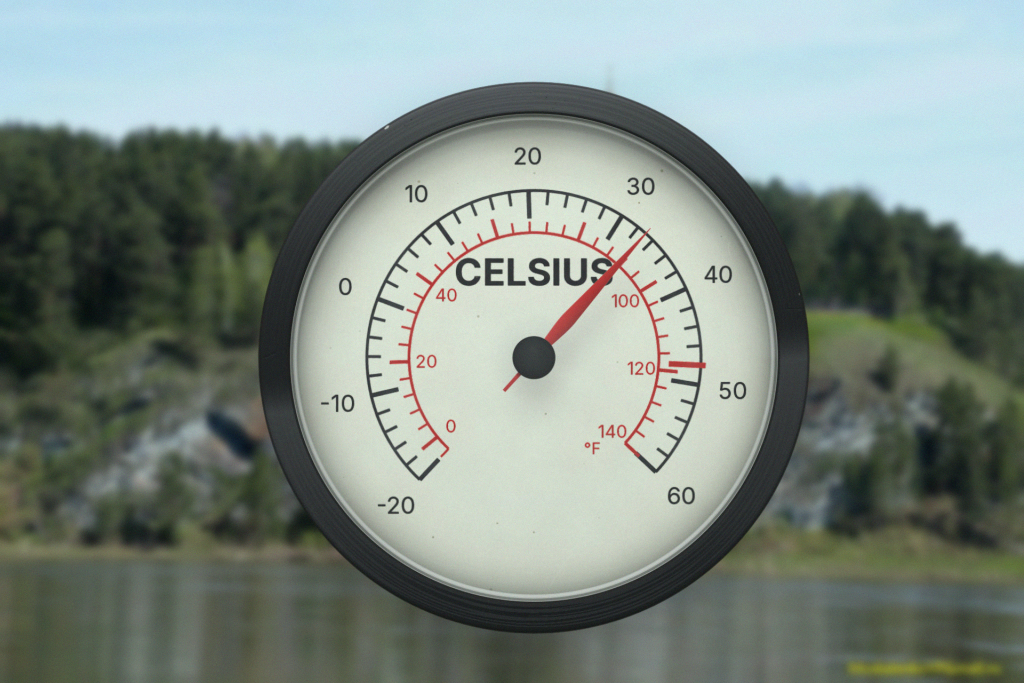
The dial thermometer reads 33 °C
